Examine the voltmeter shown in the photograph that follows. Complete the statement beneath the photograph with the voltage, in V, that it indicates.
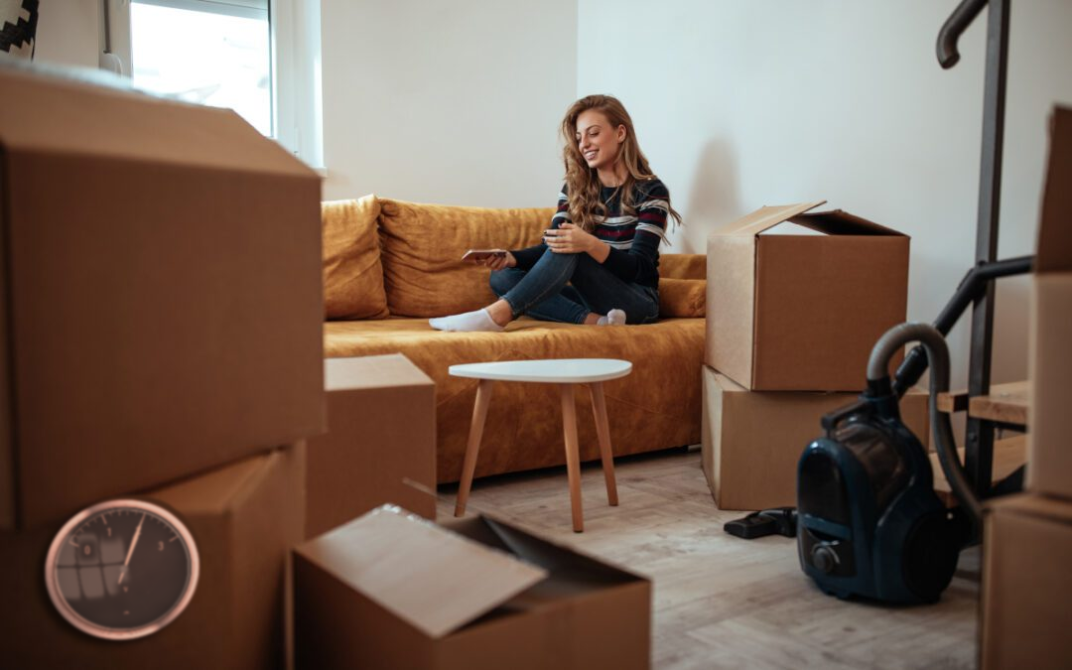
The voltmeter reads 2 V
